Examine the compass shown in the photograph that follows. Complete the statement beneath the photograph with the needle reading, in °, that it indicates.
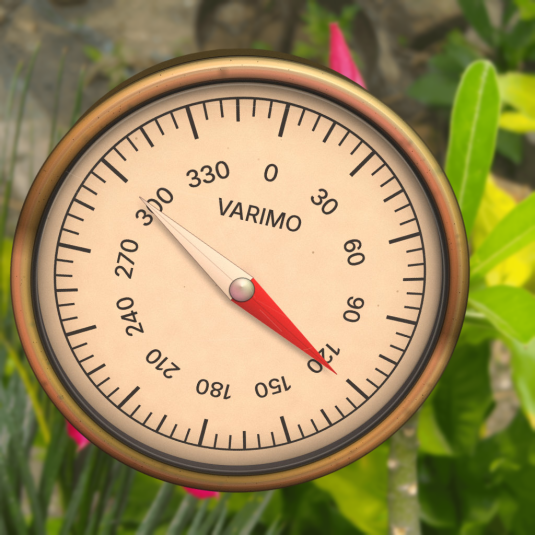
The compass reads 120 °
